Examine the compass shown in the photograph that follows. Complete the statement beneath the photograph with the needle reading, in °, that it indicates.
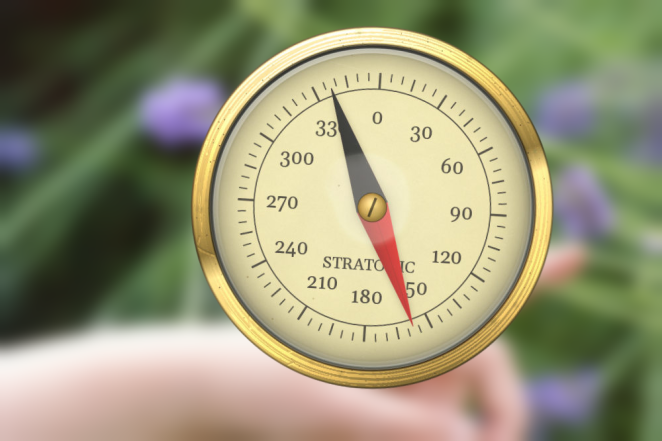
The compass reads 157.5 °
